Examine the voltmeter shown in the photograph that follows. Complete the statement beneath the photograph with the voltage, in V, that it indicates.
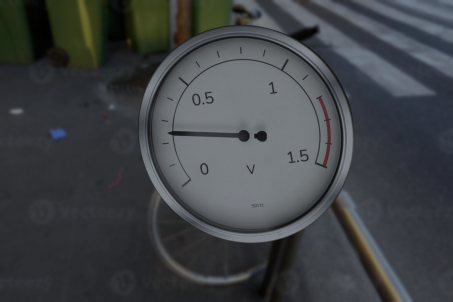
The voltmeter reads 0.25 V
